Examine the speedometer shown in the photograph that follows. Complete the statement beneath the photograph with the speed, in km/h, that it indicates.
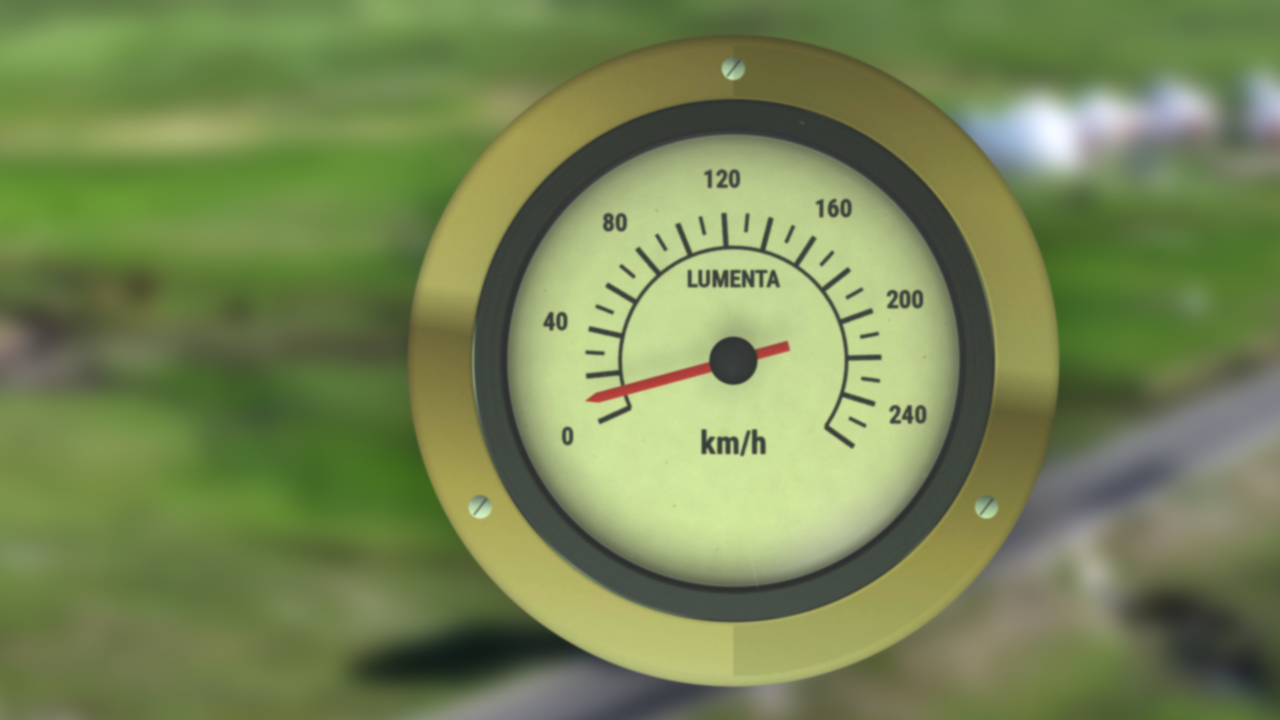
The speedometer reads 10 km/h
